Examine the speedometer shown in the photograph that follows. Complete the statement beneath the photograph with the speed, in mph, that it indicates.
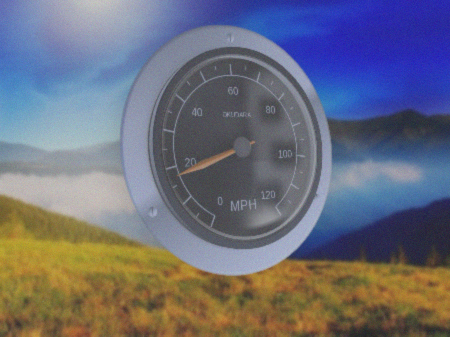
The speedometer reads 17.5 mph
